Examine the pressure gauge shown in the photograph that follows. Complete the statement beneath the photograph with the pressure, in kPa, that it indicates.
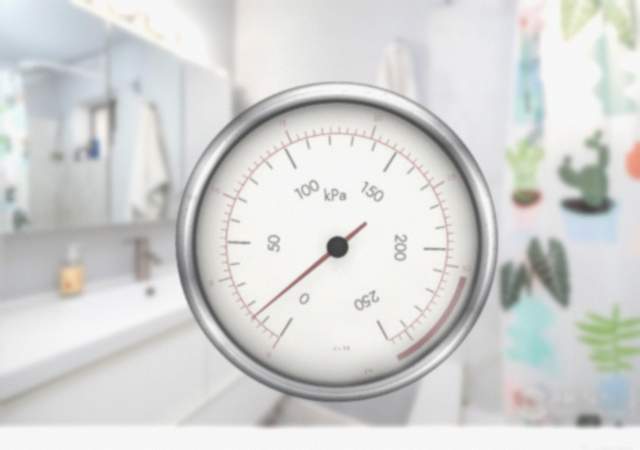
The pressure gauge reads 15 kPa
